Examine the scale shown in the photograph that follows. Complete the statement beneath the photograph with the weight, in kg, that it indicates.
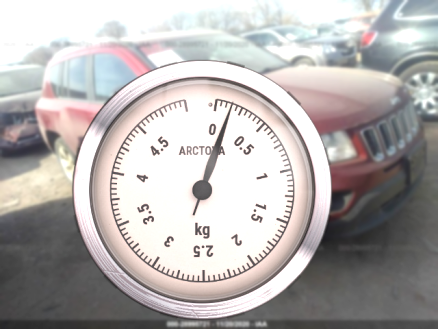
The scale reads 0.15 kg
